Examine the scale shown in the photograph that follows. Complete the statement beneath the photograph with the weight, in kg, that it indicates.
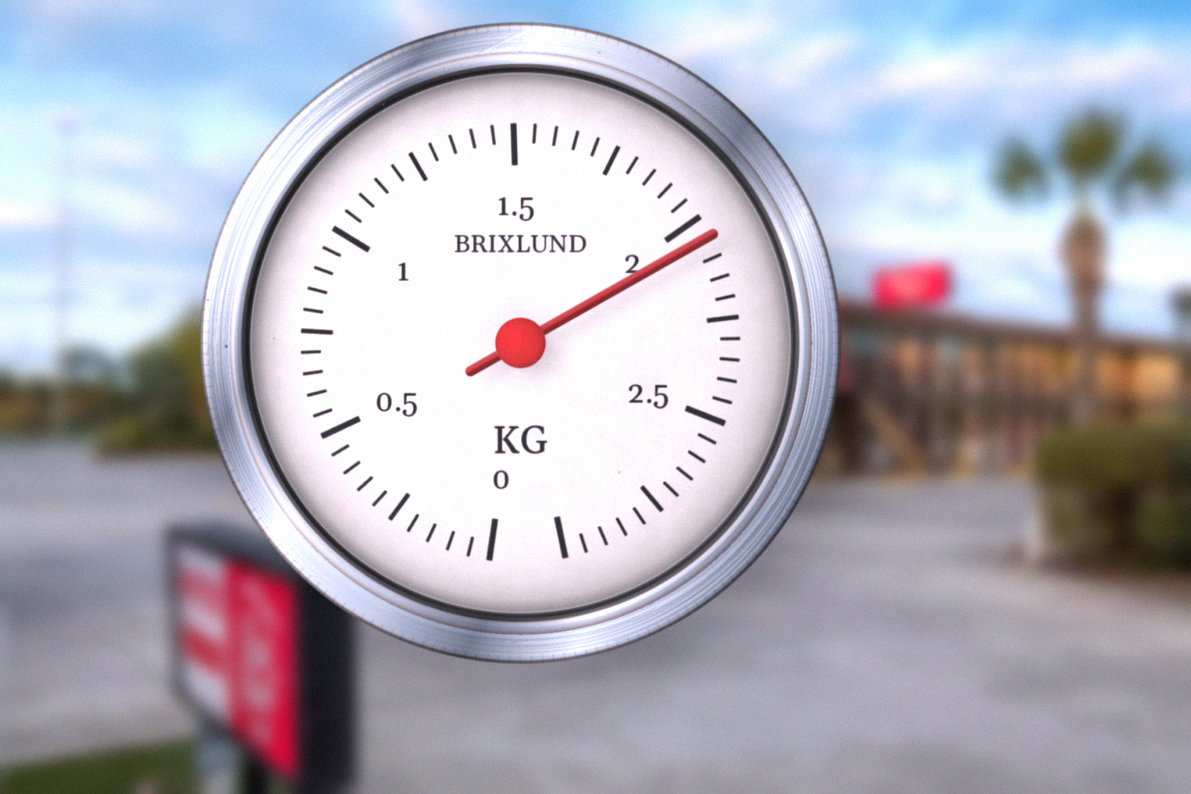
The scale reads 2.05 kg
